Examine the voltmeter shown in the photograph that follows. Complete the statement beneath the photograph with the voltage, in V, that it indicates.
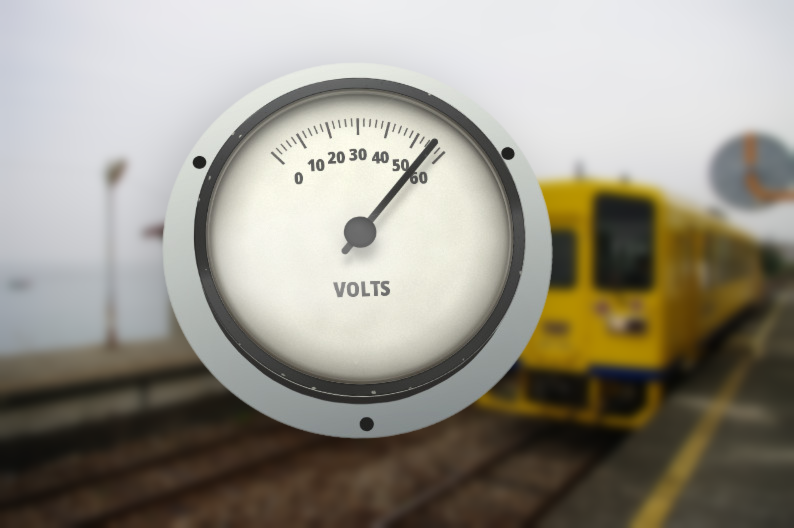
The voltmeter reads 56 V
